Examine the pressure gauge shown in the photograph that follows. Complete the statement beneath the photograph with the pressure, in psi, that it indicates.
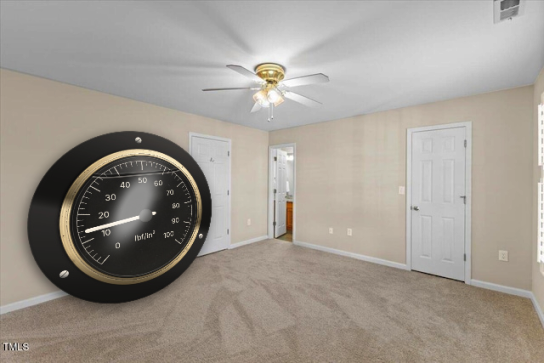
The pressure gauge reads 14 psi
